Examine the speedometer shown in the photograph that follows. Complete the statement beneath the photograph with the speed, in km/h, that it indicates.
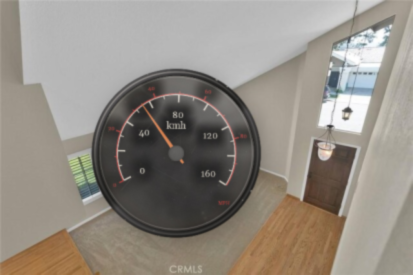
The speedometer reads 55 km/h
